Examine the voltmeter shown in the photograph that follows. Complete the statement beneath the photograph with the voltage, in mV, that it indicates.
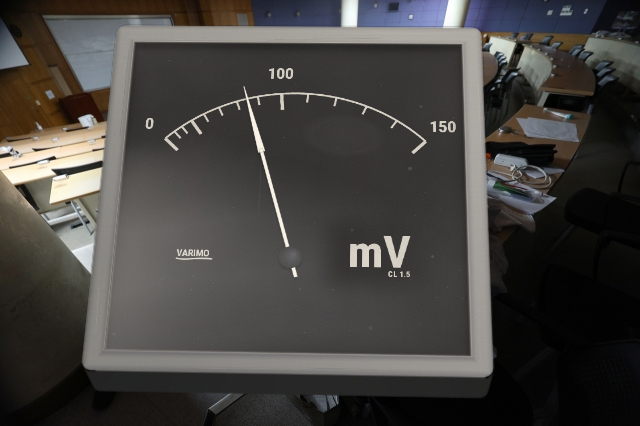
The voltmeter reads 85 mV
